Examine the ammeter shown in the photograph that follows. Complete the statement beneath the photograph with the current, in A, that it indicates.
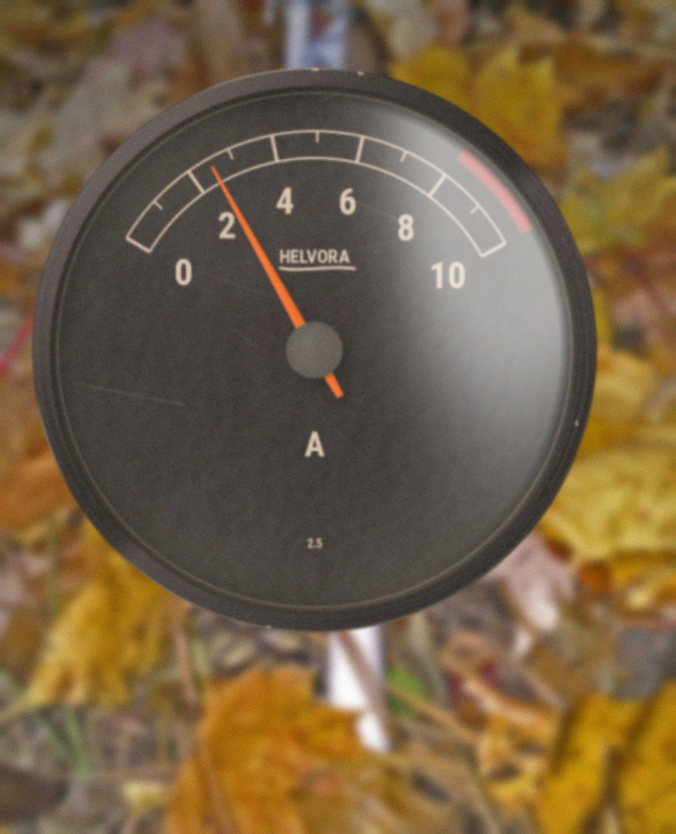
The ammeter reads 2.5 A
